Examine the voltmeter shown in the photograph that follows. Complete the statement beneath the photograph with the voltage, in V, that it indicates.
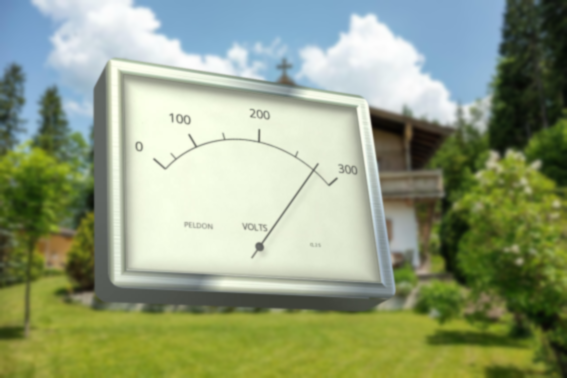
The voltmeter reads 275 V
